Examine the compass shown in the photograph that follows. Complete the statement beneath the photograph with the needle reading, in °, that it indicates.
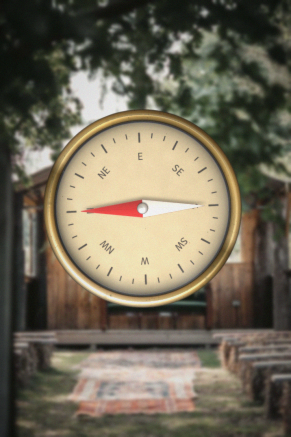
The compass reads 0 °
